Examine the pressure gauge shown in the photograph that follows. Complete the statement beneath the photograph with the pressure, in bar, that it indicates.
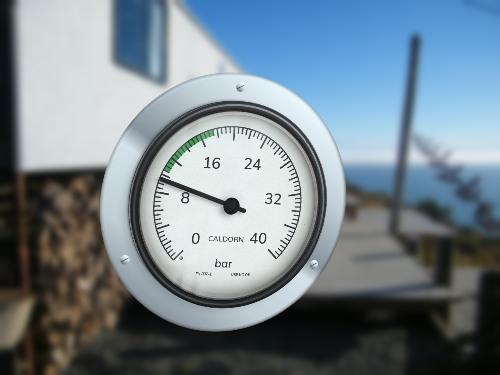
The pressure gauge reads 9.5 bar
